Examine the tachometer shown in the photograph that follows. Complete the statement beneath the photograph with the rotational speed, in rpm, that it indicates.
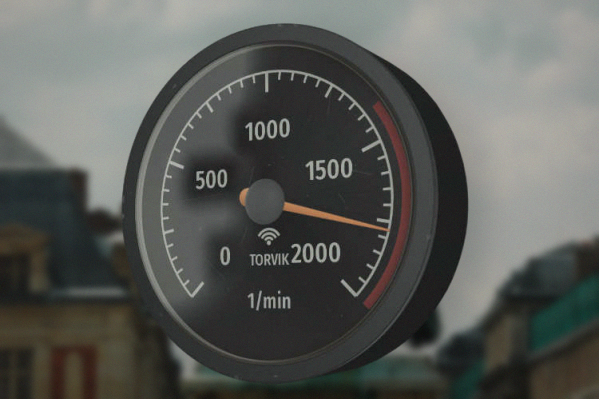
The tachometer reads 1775 rpm
